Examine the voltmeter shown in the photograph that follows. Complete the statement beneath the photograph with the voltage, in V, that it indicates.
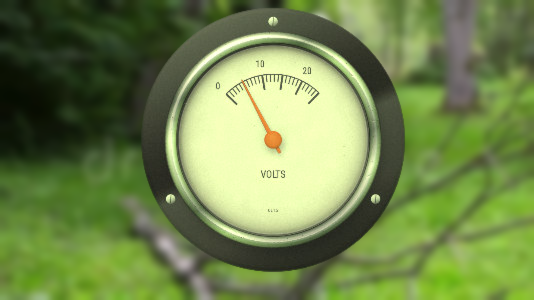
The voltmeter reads 5 V
